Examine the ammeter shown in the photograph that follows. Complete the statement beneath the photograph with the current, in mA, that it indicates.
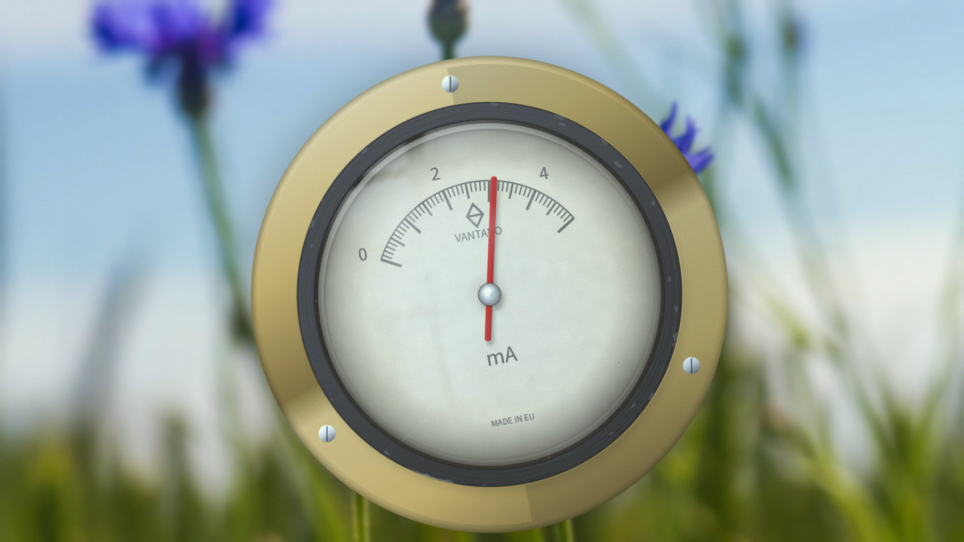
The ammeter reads 3.1 mA
